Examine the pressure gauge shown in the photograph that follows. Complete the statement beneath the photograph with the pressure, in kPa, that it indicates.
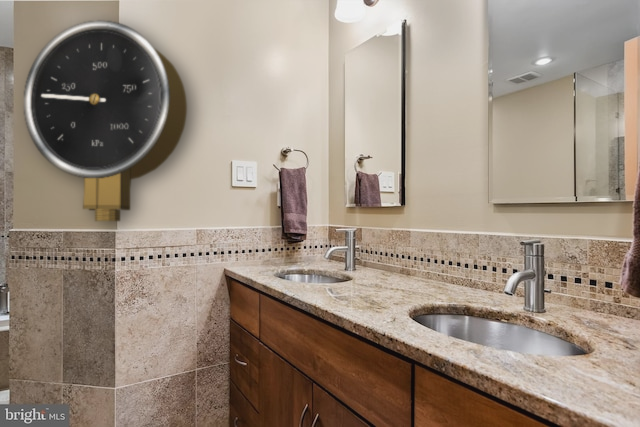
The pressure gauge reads 175 kPa
